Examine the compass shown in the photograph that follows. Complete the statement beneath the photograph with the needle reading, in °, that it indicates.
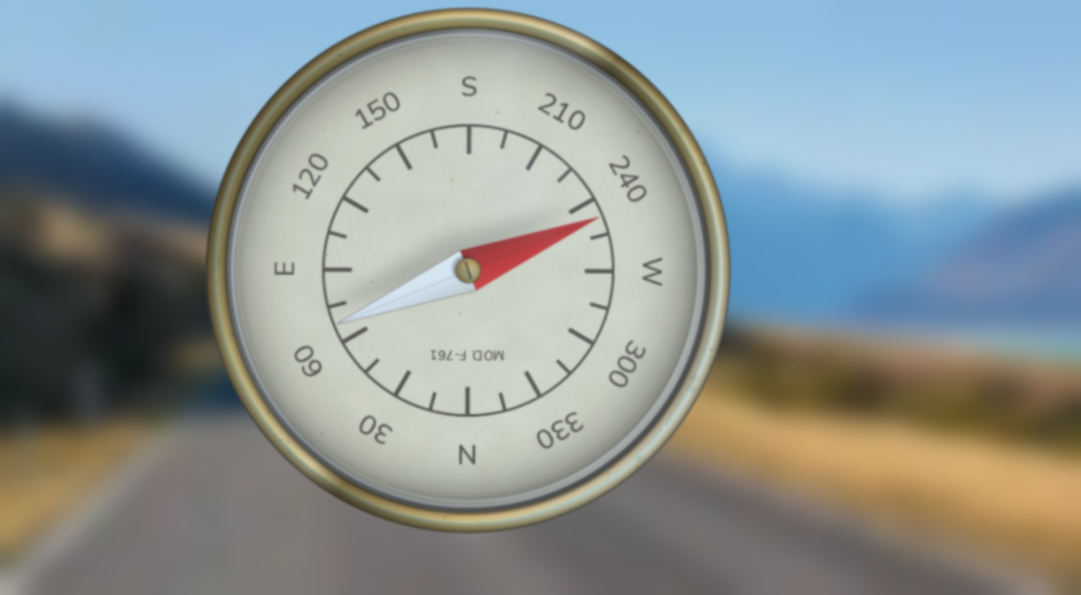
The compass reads 247.5 °
